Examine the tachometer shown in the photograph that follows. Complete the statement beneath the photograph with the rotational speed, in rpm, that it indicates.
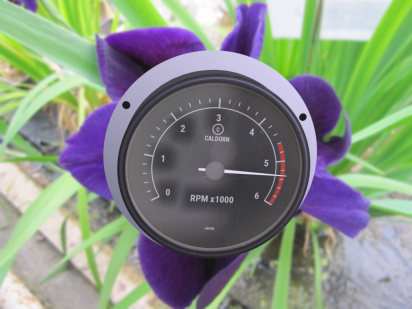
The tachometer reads 5300 rpm
